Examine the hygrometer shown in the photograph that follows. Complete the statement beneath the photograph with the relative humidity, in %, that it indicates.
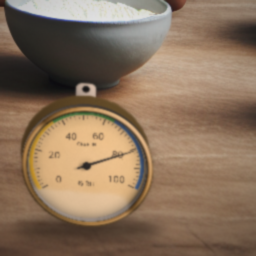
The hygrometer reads 80 %
